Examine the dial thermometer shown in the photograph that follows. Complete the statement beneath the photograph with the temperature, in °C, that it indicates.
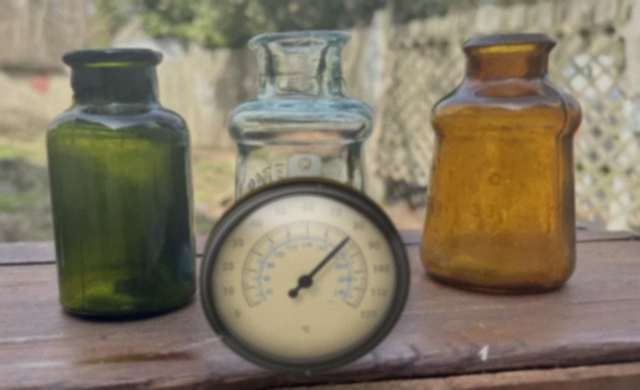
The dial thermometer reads 80 °C
